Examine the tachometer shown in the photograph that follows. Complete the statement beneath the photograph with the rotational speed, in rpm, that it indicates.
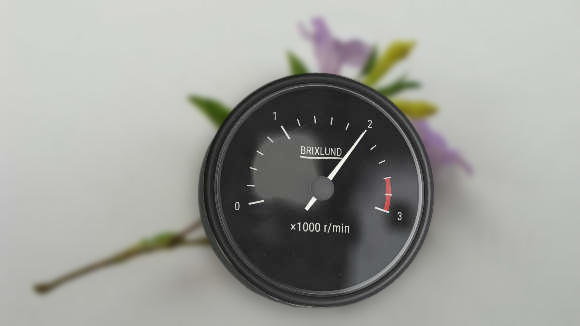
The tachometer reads 2000 rpm
